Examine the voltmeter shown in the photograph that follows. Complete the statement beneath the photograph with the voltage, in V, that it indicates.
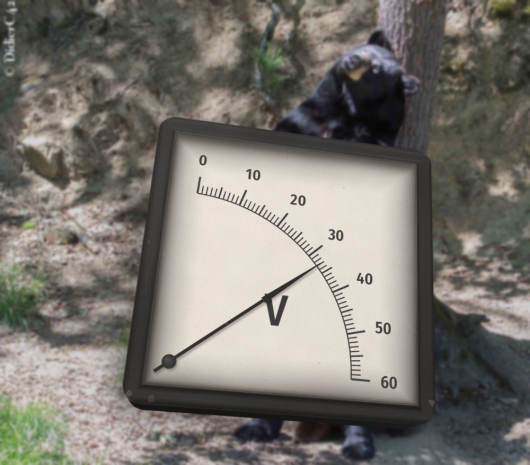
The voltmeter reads 33 V
